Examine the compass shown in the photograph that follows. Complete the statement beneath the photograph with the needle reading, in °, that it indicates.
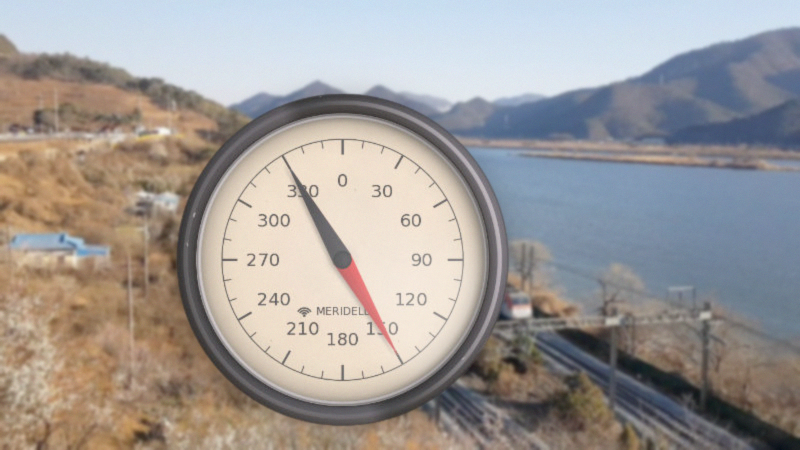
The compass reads 150 °
